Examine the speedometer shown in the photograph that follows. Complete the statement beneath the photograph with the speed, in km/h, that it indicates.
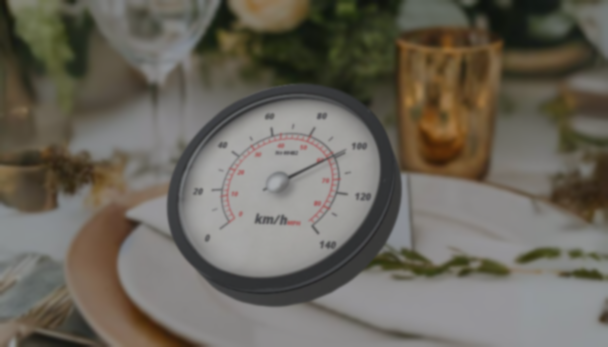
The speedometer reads 100 km/h
